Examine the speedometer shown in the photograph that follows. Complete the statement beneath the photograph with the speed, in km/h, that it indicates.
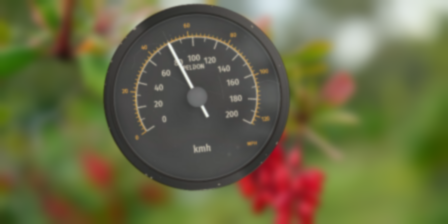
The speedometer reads 80 km/h
